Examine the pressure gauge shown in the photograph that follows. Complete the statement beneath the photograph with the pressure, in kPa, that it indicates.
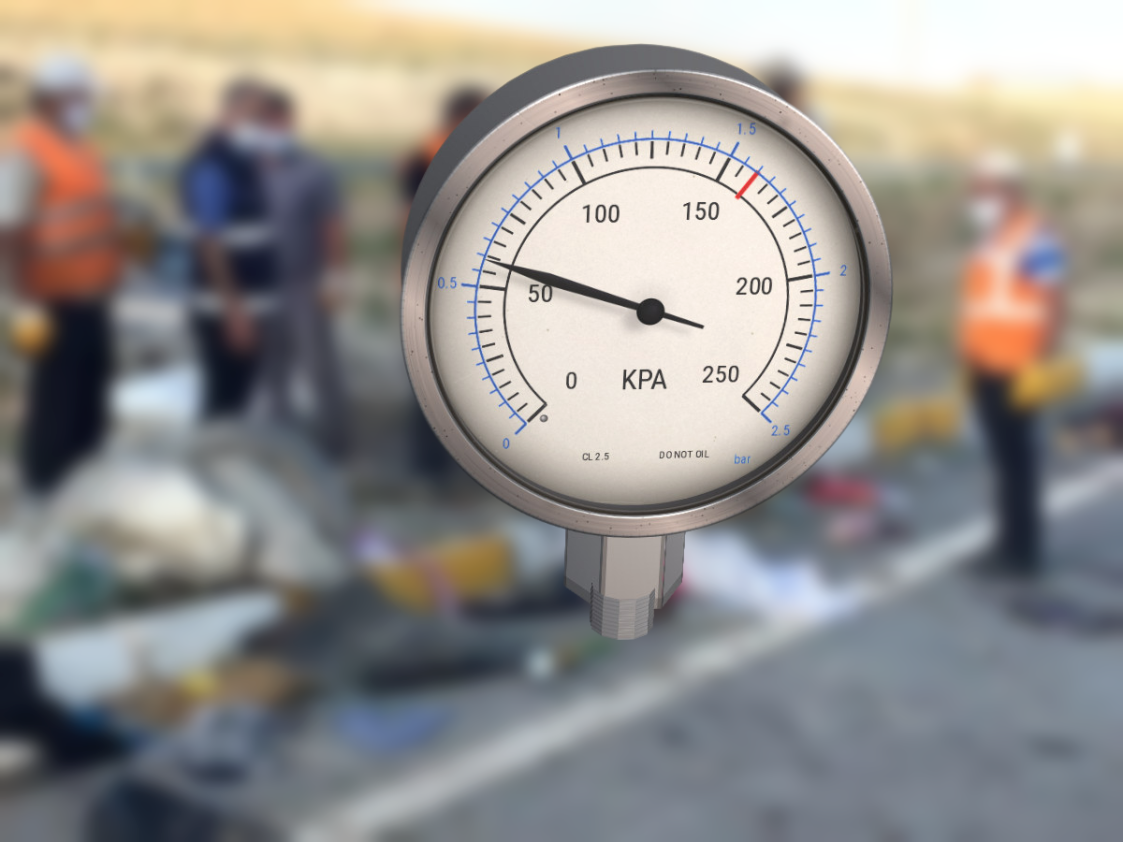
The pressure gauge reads 60 kPa
